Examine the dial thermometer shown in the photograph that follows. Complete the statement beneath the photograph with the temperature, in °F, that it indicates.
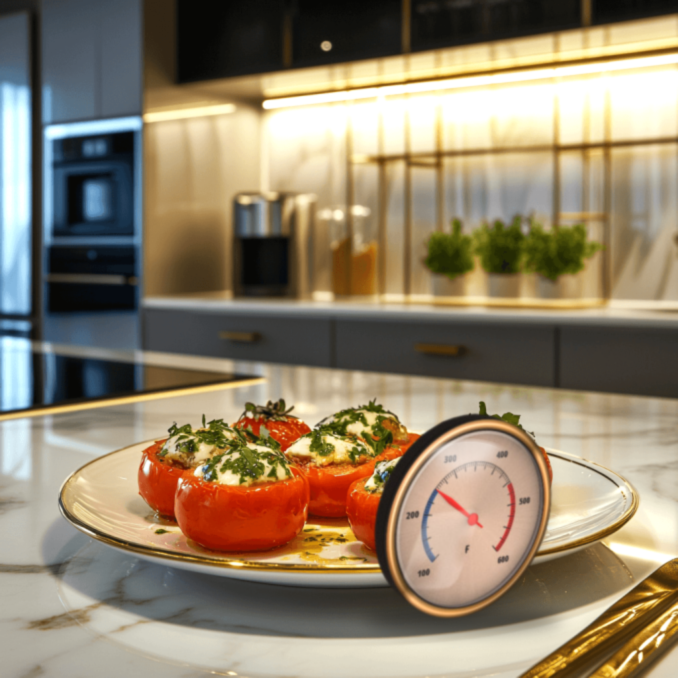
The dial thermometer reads 250 °F
